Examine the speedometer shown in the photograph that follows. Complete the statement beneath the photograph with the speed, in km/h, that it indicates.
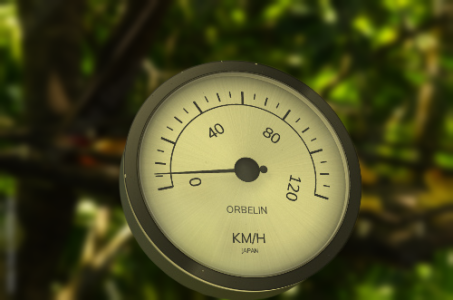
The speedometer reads 5 km/h
